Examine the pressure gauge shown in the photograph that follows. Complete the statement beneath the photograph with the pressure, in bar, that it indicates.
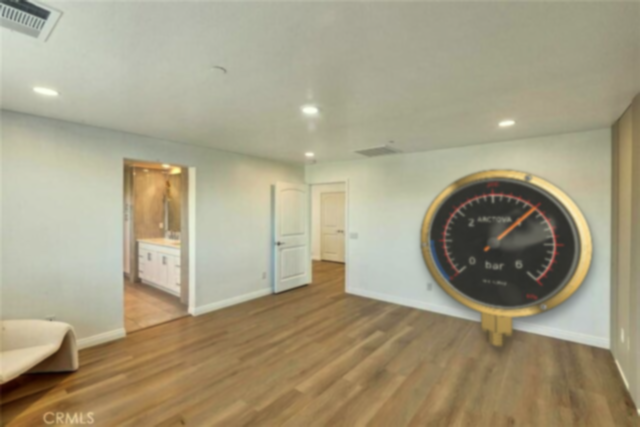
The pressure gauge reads 4 bar
